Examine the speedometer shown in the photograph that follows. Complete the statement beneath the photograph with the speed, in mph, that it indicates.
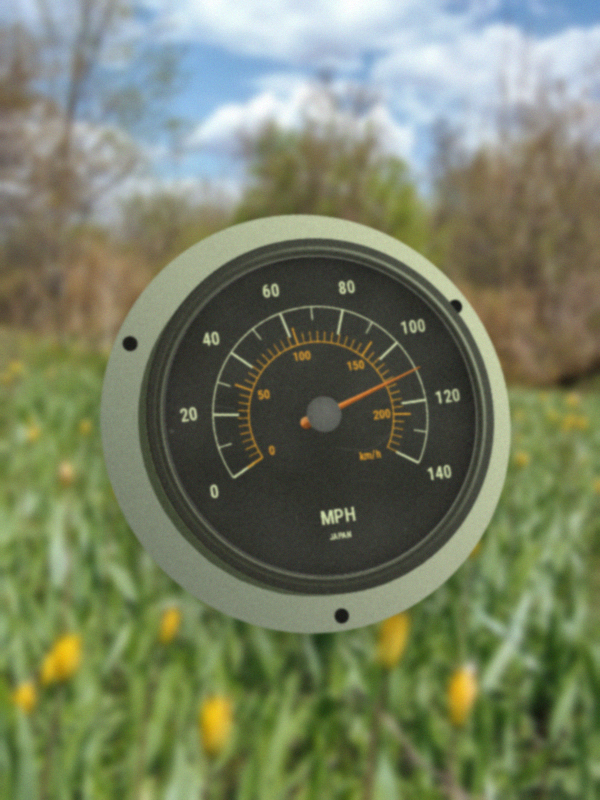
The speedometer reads 110 mph
